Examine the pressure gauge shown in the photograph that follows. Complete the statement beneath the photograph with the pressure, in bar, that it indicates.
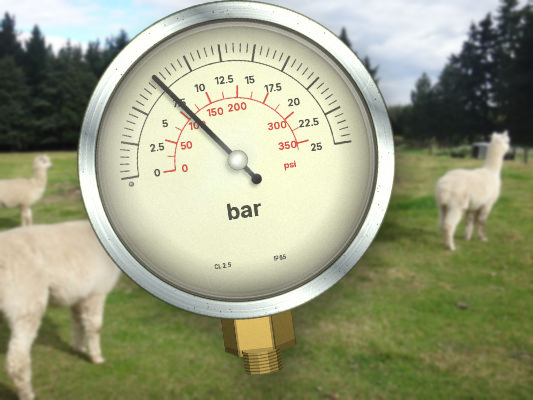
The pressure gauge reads 7.5 bar
